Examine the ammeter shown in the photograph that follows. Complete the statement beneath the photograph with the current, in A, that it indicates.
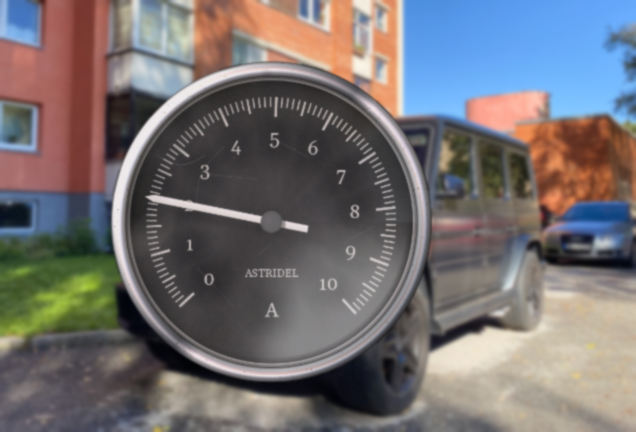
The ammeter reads 2 A
